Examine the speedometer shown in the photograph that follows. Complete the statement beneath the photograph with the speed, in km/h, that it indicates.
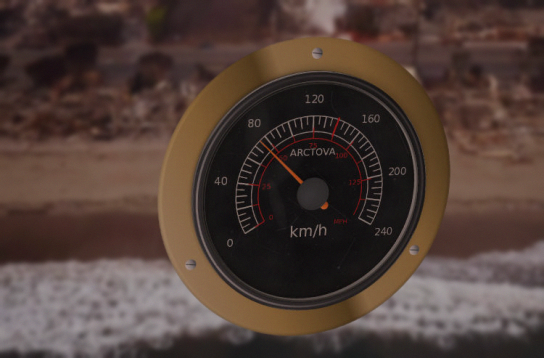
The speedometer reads 75 km/h
